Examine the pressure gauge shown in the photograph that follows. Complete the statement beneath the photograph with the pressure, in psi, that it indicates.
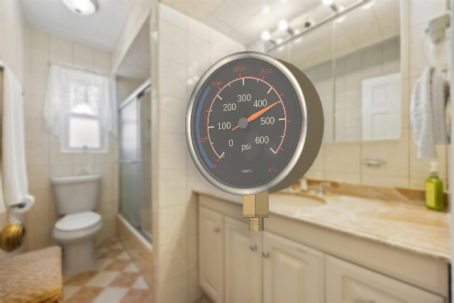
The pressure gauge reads 450 psi
